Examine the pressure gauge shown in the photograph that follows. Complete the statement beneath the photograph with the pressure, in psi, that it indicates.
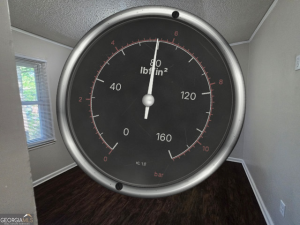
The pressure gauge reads 80 psi
